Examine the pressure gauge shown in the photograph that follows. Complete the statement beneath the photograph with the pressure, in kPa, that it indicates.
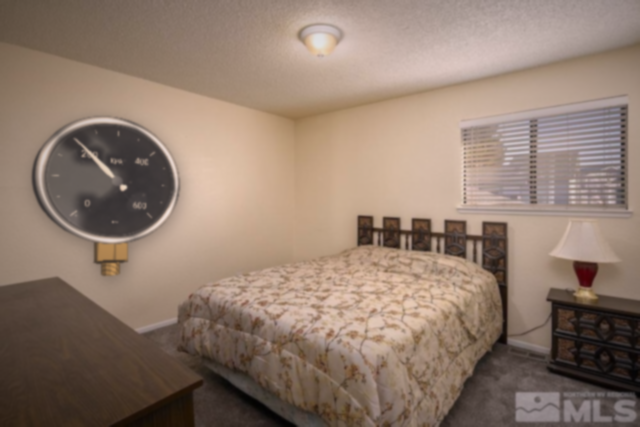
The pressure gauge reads 200 kPa
